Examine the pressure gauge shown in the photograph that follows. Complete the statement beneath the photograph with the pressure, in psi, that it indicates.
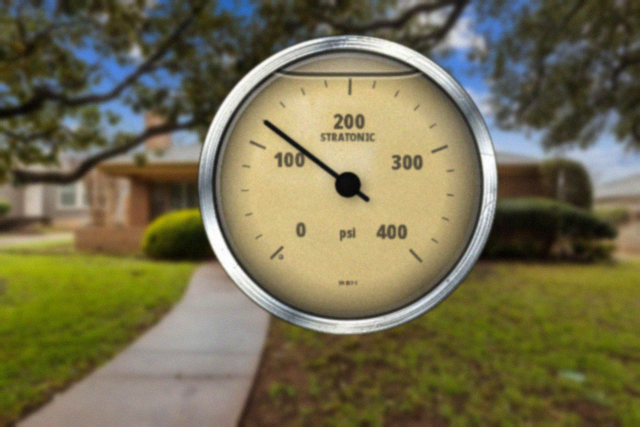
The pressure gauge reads 120 psi
